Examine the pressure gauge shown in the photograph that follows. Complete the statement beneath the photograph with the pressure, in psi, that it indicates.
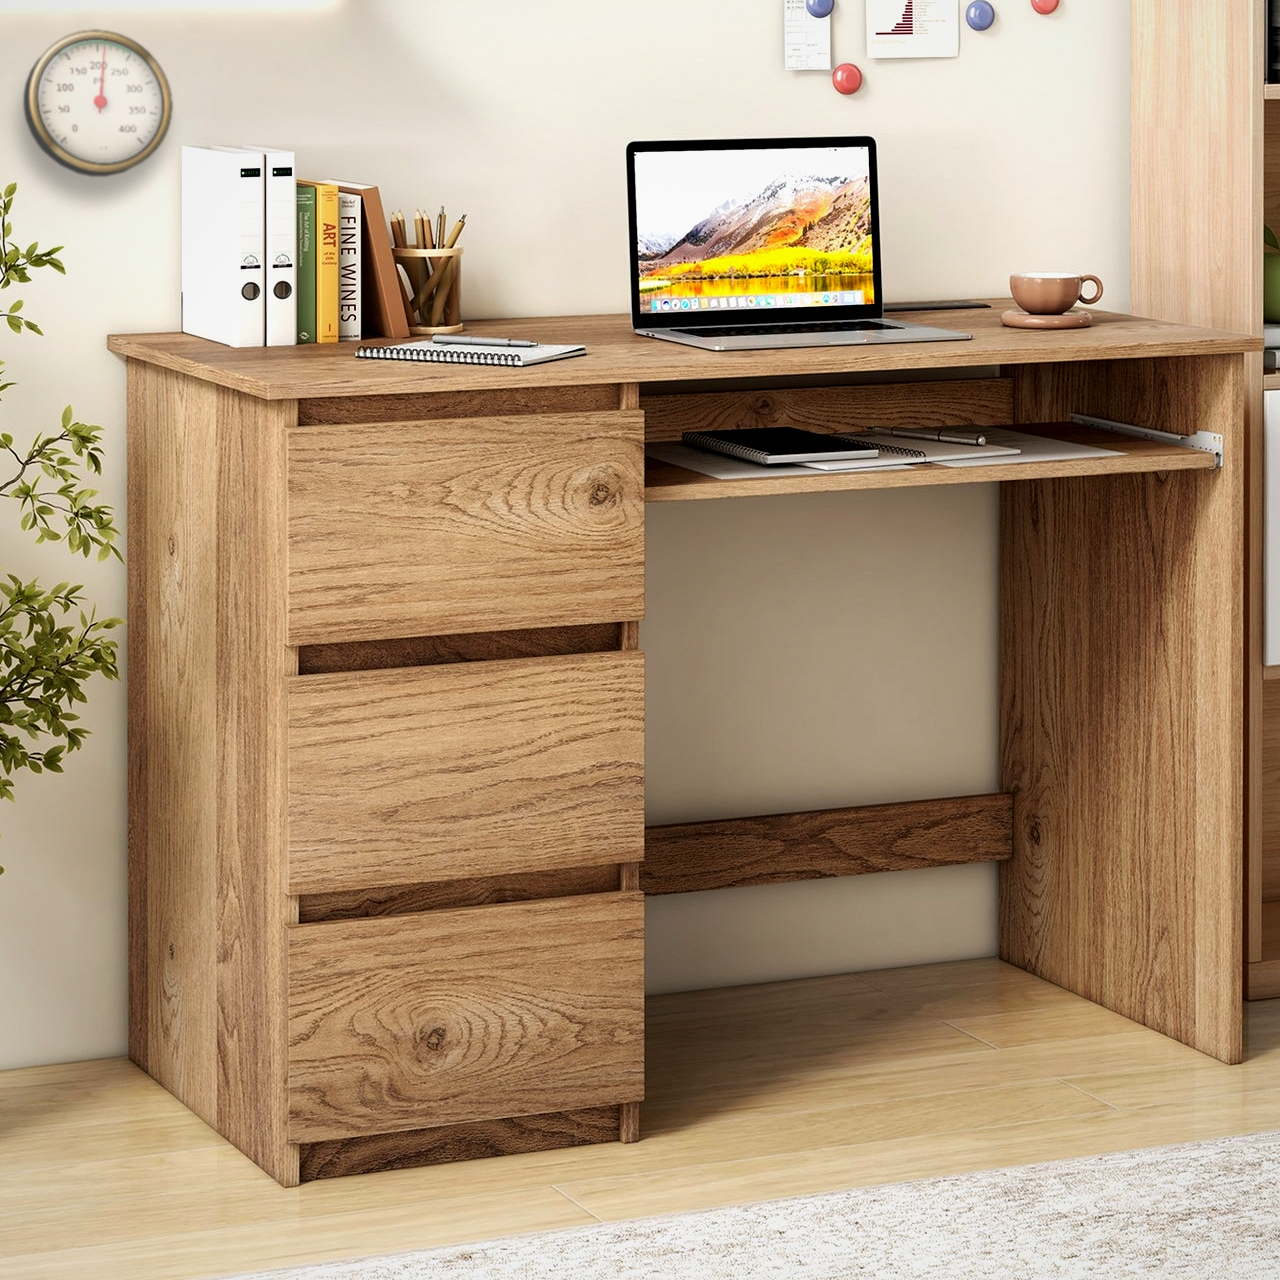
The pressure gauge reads 210 psi
